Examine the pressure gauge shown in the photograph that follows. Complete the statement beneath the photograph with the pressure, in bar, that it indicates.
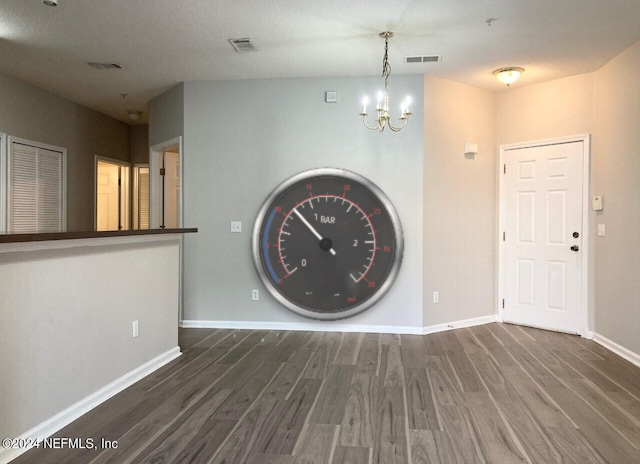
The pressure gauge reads 0.8 bar
